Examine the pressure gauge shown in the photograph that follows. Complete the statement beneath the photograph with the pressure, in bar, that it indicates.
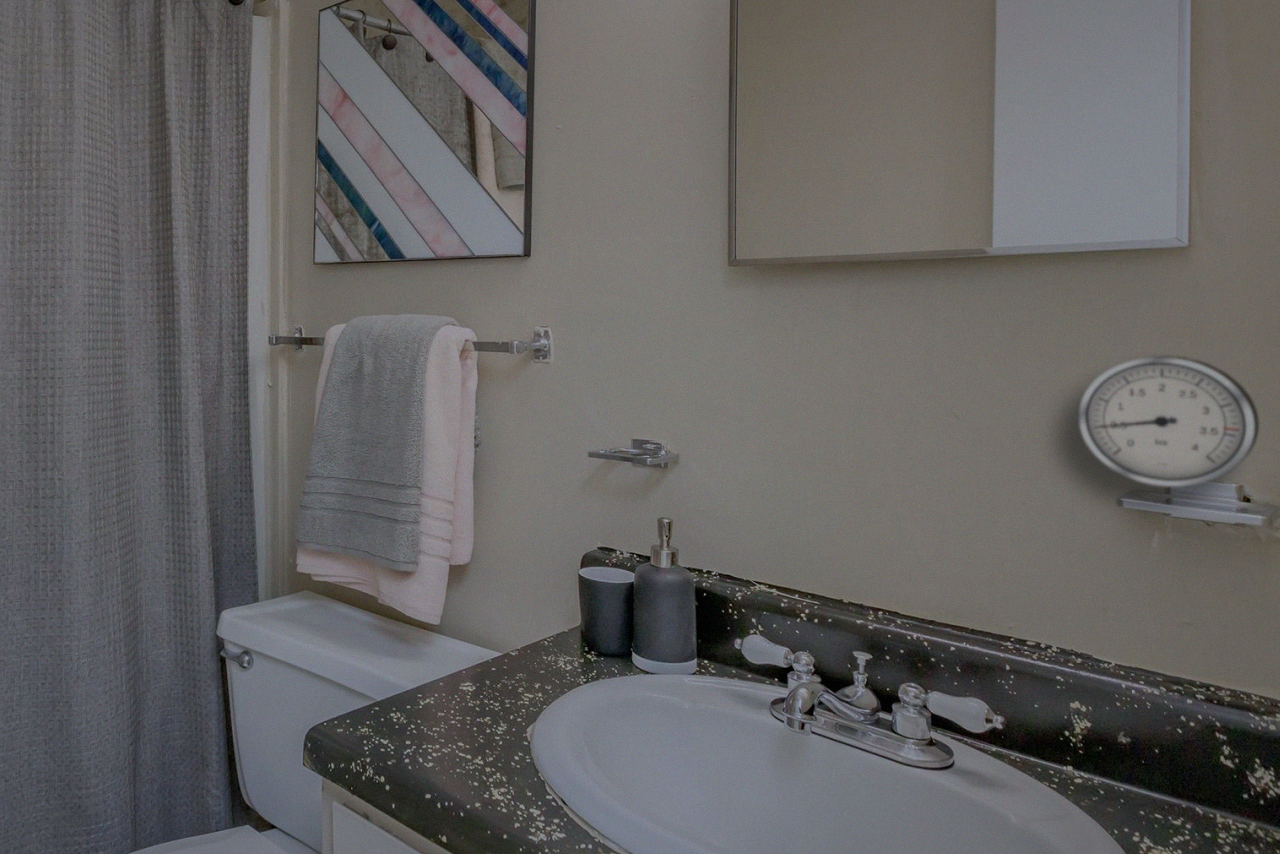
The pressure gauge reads 0.5 bar
